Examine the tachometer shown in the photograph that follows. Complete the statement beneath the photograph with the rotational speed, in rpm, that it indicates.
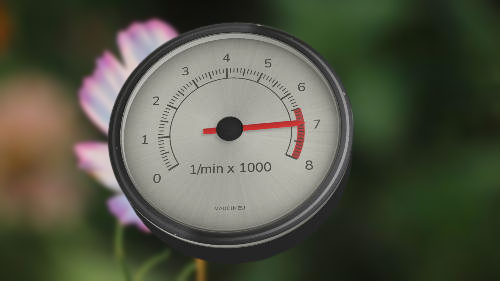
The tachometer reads 7000 rpm
